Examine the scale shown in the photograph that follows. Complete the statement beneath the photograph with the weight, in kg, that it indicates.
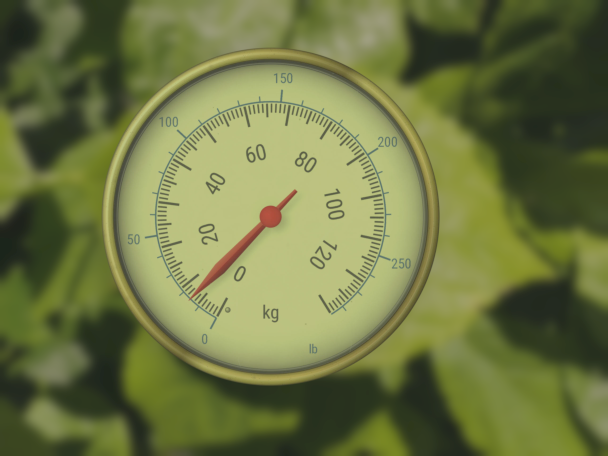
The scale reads 7 kg
